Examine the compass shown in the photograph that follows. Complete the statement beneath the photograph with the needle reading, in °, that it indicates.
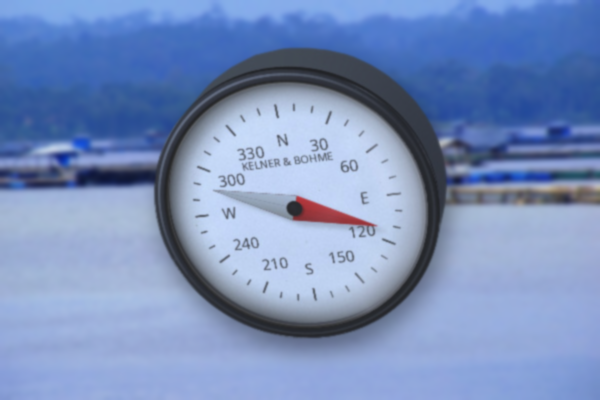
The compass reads 110 °
